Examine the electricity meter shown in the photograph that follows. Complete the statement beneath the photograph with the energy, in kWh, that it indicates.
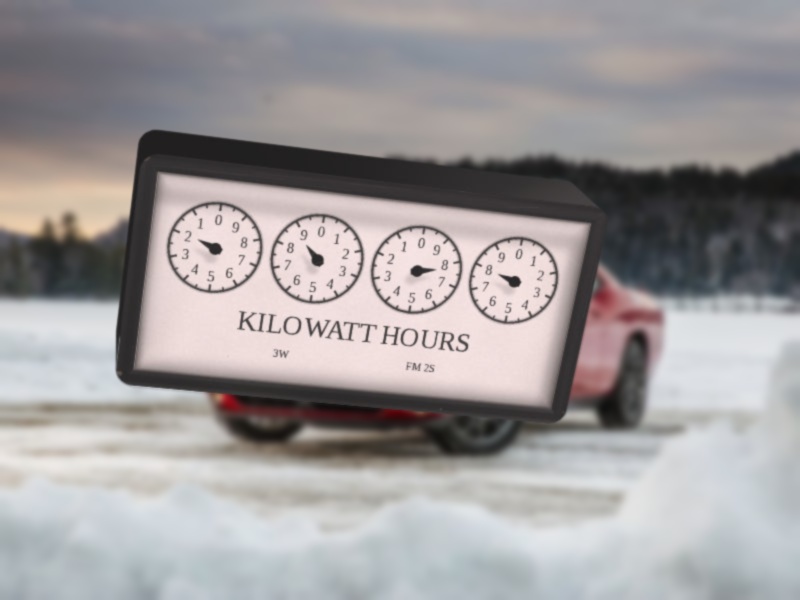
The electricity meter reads 1878 kWh
